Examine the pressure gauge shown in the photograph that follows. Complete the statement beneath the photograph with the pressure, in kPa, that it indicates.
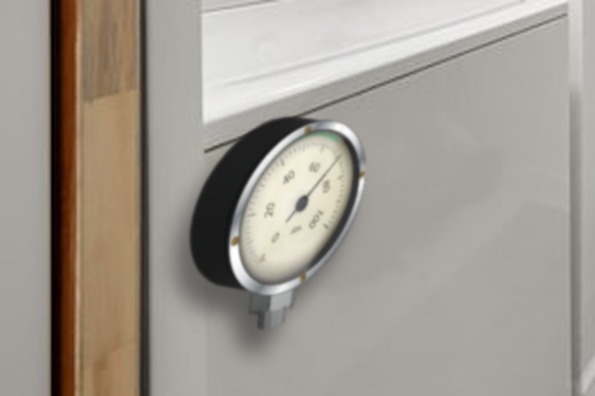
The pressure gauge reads 70 kPa
